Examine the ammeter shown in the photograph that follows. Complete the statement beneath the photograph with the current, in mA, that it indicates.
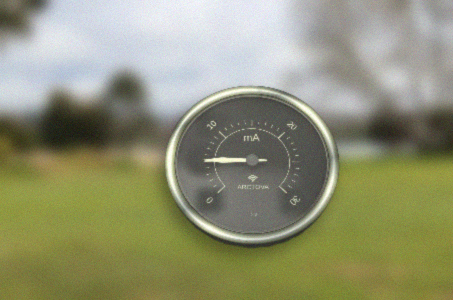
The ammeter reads 5 mA
